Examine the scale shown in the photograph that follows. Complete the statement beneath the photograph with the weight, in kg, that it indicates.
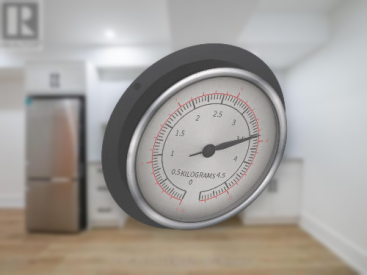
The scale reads 3.5 kg
